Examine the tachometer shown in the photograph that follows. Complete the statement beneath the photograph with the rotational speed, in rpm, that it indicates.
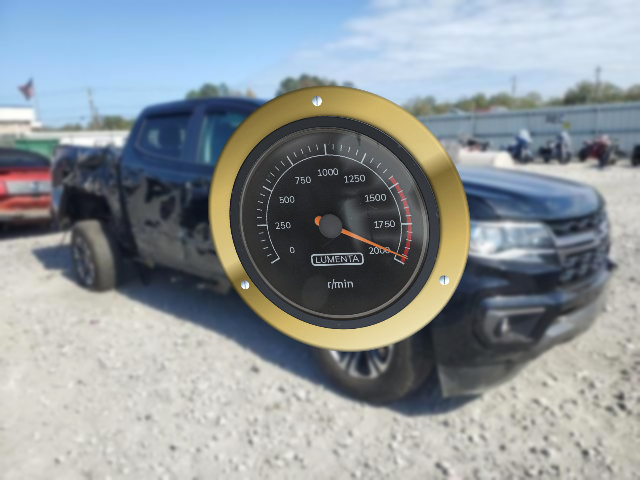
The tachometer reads 1950 rpm
